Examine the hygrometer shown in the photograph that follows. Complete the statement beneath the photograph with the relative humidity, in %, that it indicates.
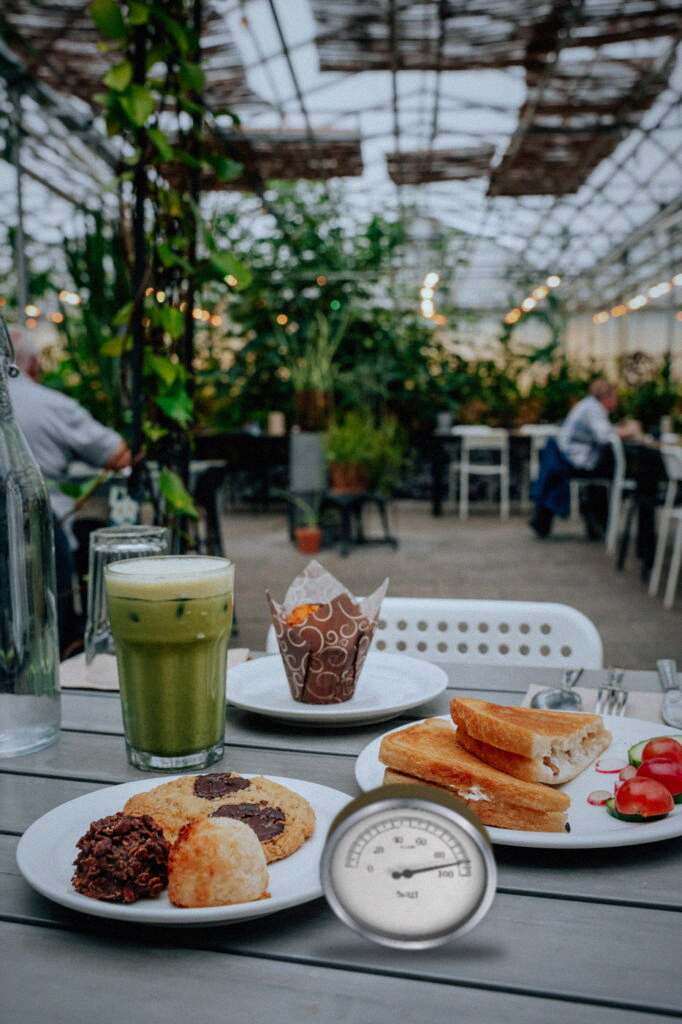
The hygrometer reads 90 %
